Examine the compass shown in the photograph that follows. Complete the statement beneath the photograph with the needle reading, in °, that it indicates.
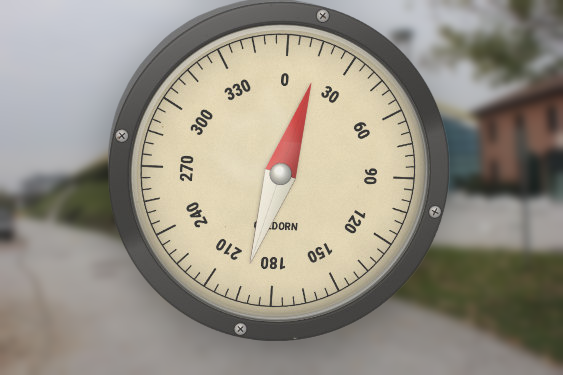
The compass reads 15 °
